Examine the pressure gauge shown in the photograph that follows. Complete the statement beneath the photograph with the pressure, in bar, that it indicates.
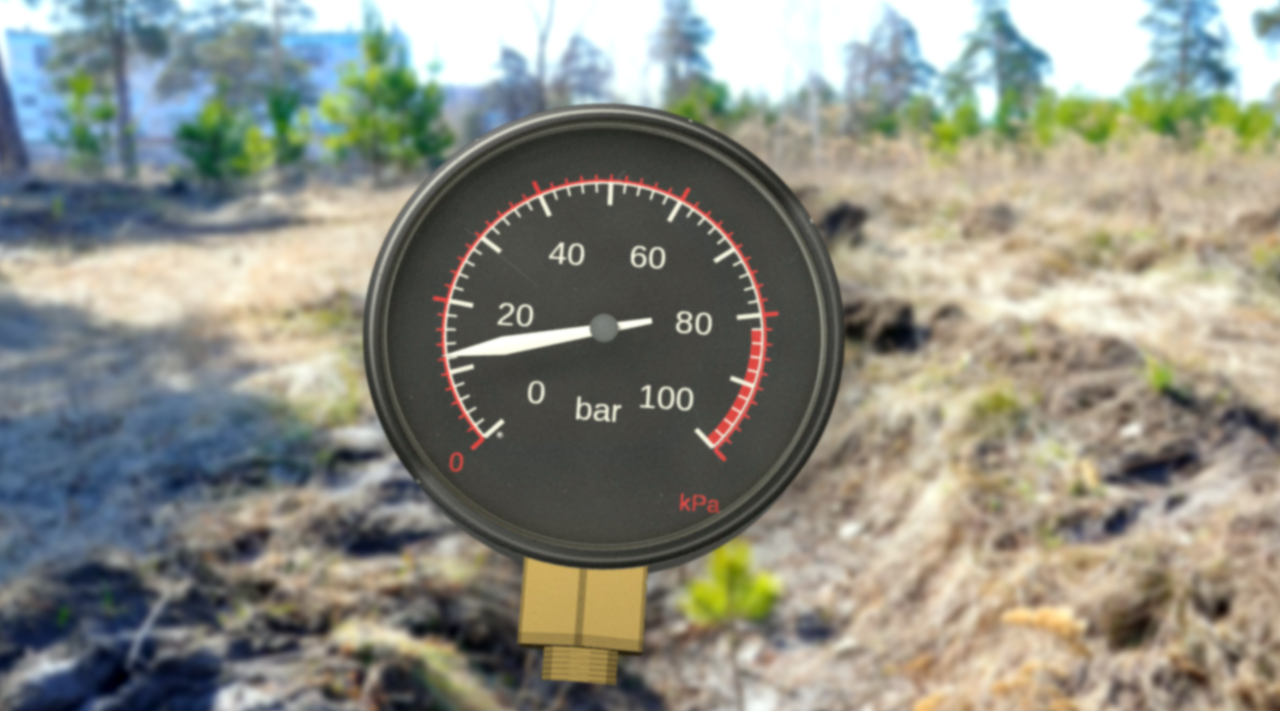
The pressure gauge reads 12 bar
